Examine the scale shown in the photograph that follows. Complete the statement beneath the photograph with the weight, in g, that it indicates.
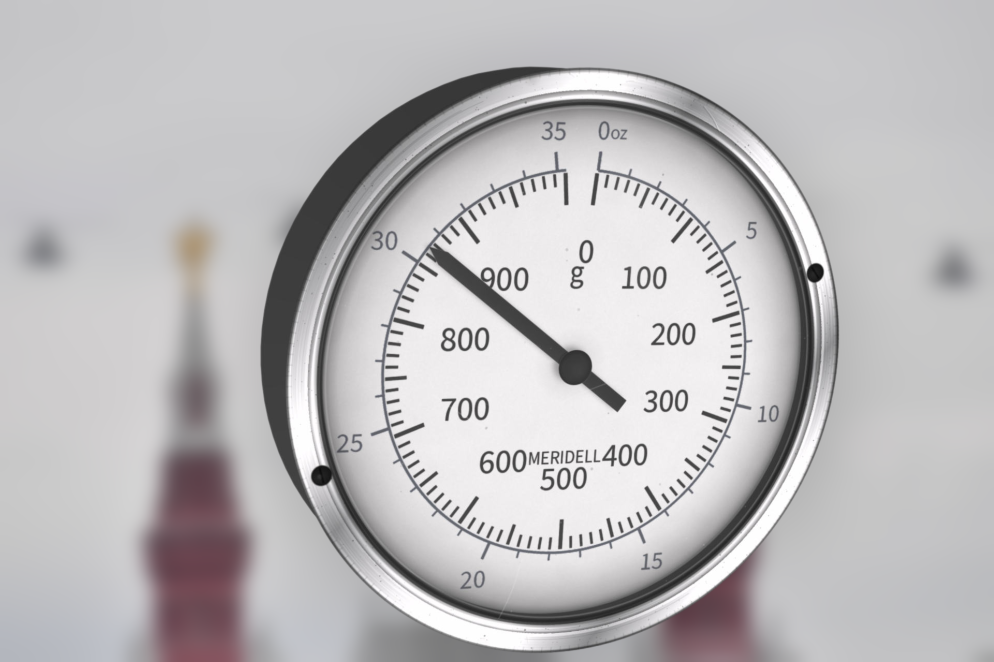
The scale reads 865 g
